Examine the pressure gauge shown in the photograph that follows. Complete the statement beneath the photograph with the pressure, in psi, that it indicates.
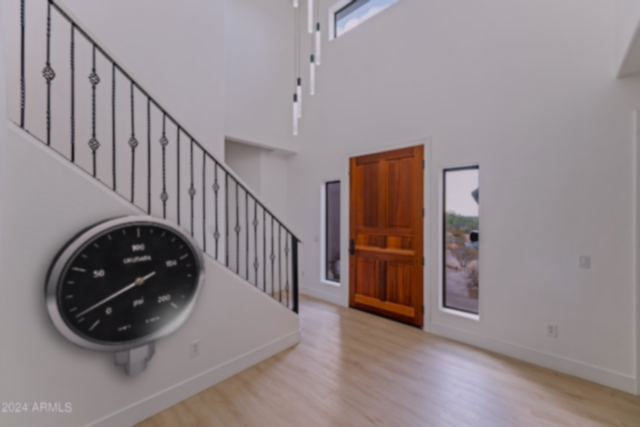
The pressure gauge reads 15 psi
